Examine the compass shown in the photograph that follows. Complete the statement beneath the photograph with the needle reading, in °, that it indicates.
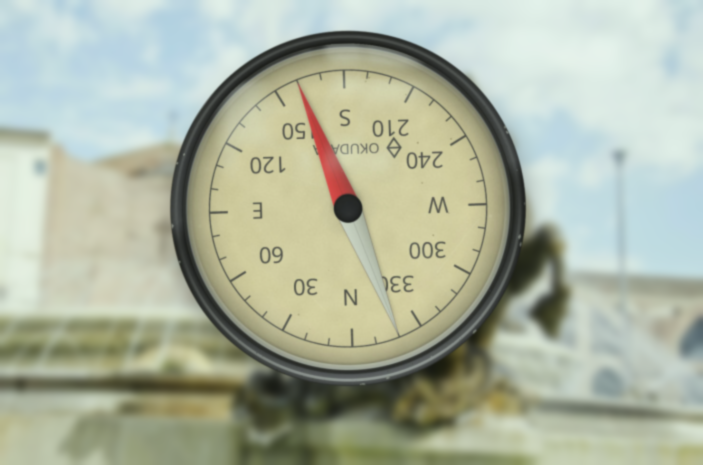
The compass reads 160 °
